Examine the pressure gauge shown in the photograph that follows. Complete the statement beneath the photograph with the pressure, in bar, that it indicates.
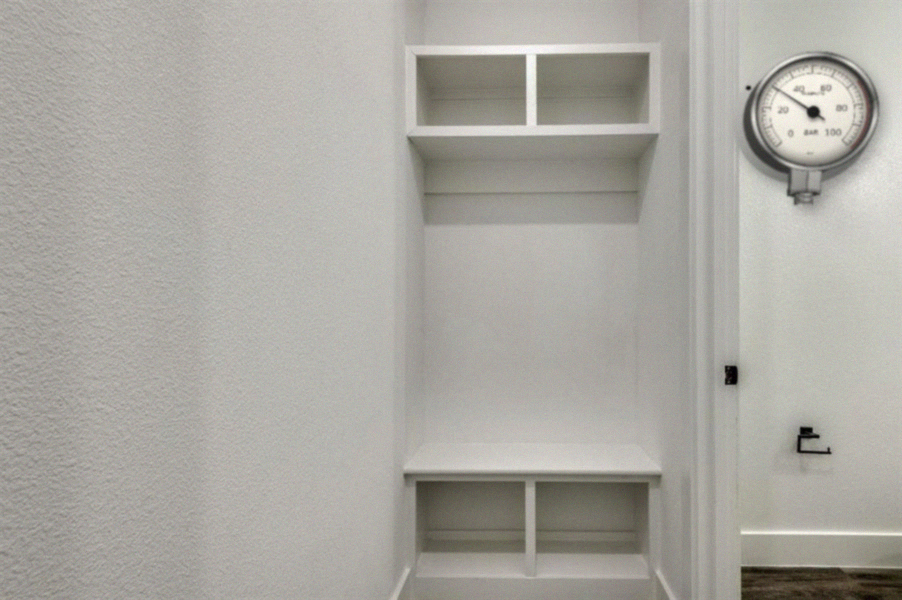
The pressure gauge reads 30 bar
